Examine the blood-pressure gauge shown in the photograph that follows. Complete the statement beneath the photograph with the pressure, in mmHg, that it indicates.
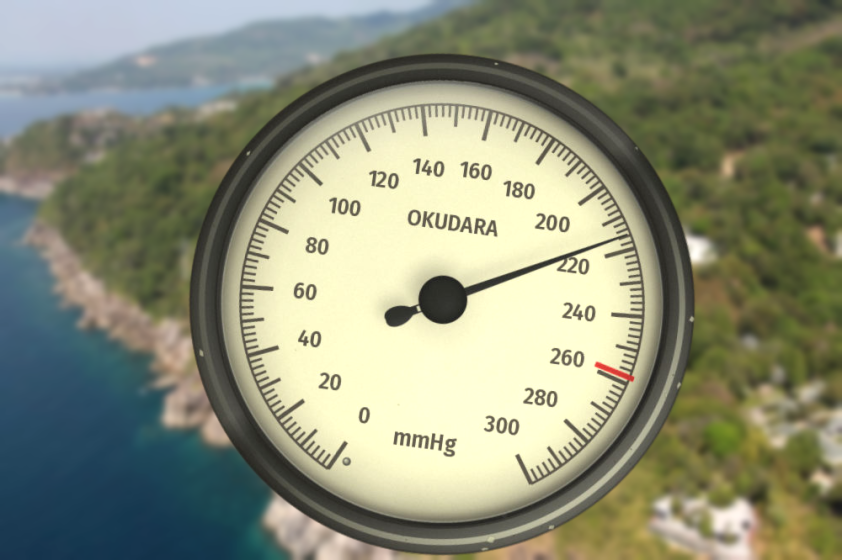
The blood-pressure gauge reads 216 mmHg
